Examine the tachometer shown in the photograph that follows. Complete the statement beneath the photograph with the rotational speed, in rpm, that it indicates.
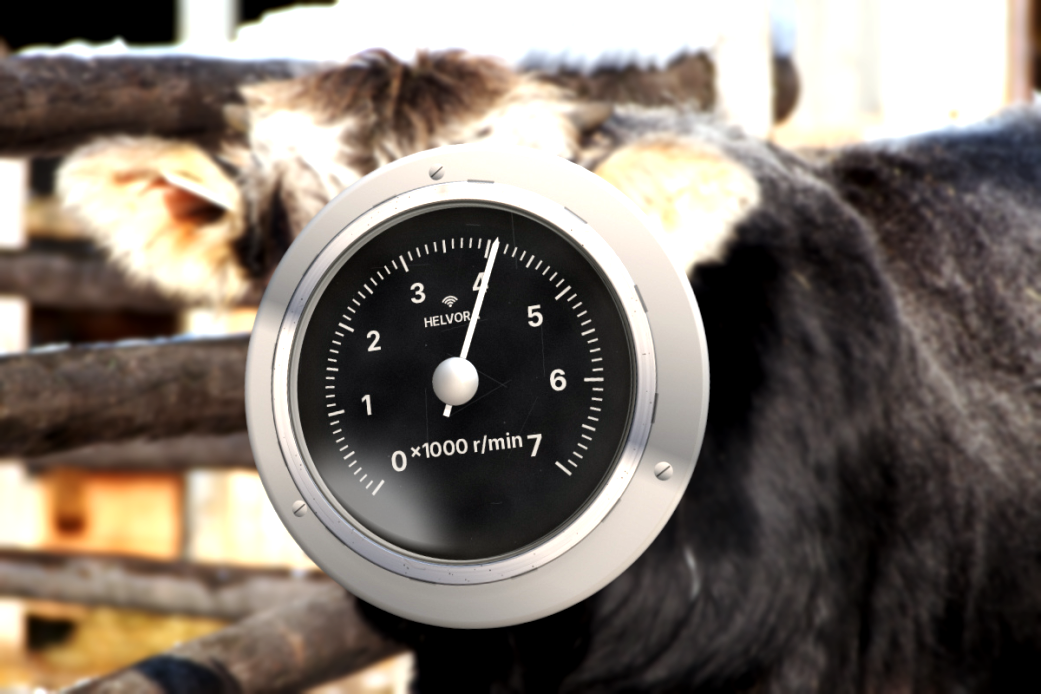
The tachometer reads 4100 rpm
